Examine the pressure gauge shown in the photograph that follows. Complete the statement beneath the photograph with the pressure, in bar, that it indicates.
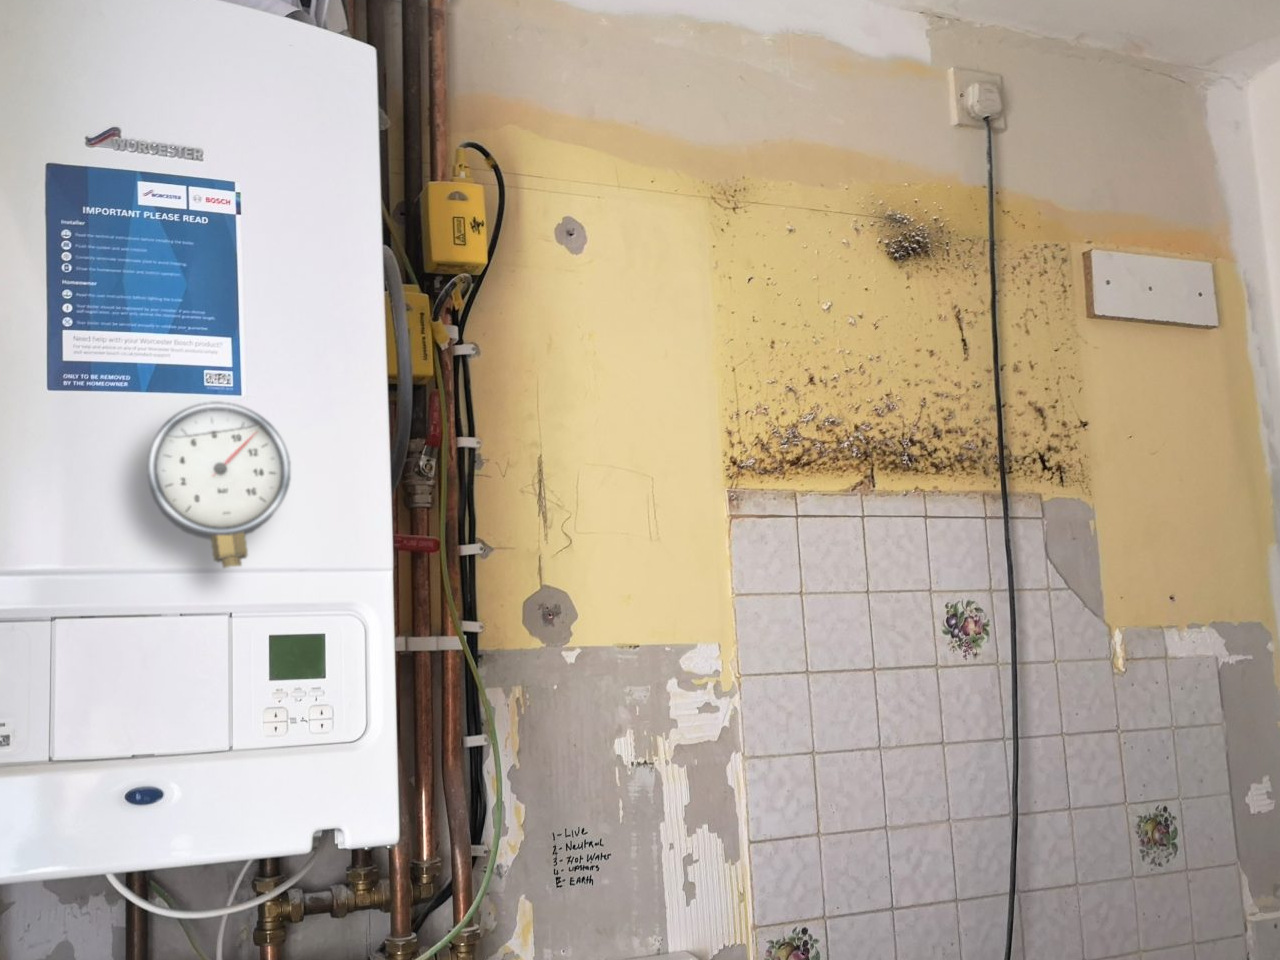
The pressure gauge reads 11 bar
